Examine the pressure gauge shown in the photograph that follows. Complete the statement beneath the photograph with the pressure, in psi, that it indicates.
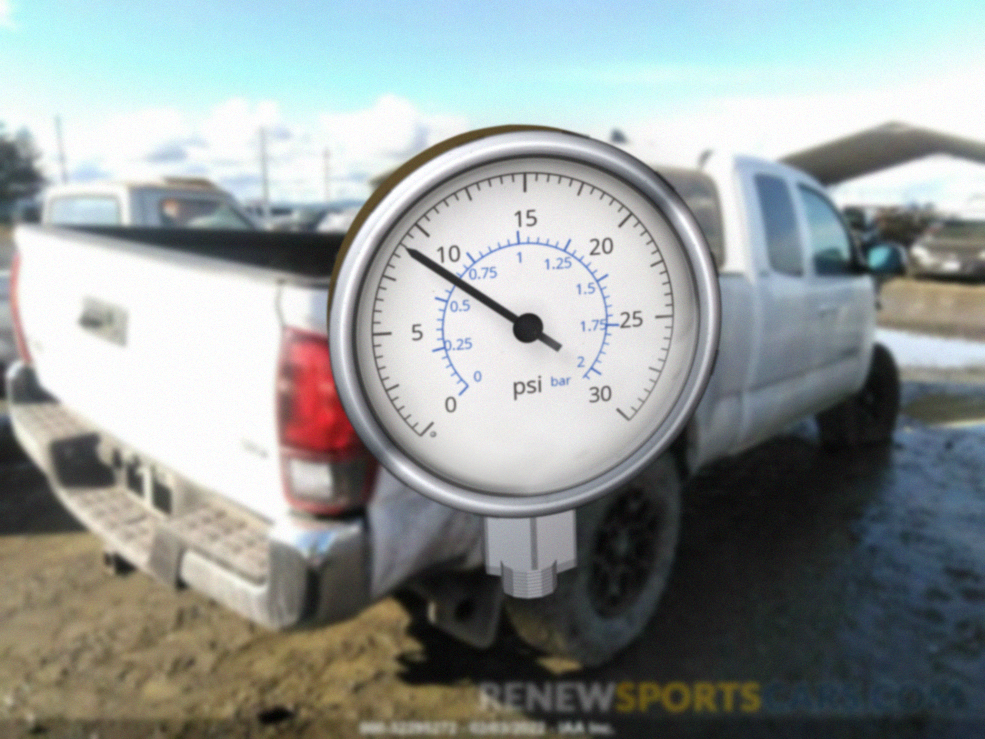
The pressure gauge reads 9 psi
